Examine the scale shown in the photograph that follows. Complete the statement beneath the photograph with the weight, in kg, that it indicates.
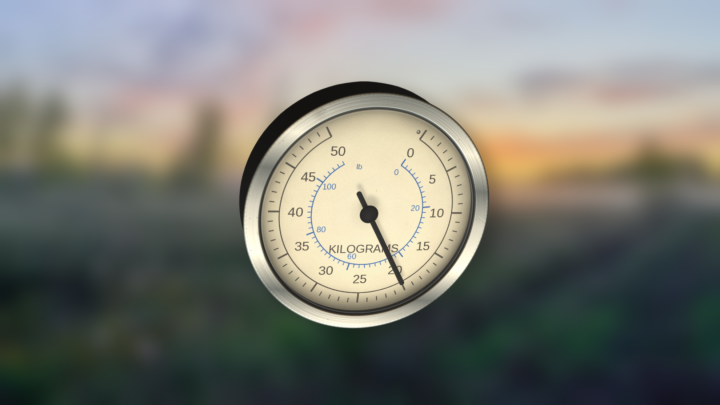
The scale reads 20 kg
